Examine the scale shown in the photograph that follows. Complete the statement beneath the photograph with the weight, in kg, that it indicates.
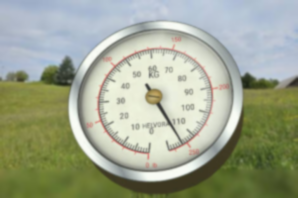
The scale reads 115 kg
